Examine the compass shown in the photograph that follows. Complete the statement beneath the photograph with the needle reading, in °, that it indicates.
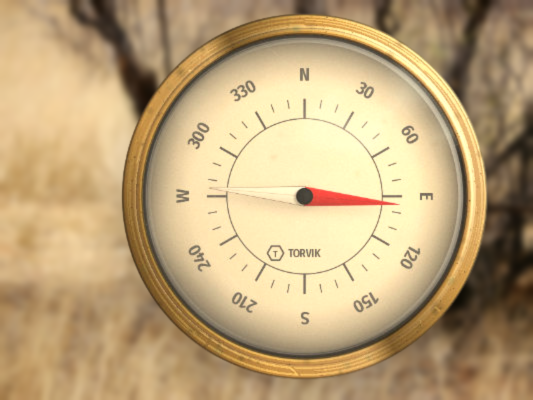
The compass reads 95 °
